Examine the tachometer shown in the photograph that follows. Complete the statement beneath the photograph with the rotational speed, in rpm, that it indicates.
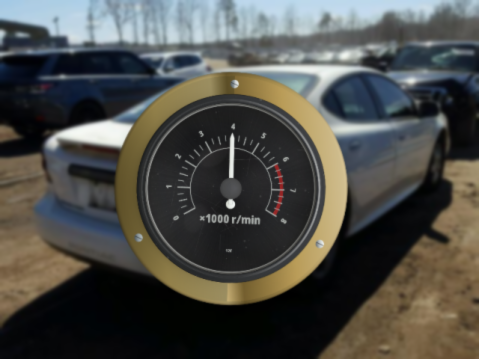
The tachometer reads 4000 rpm
